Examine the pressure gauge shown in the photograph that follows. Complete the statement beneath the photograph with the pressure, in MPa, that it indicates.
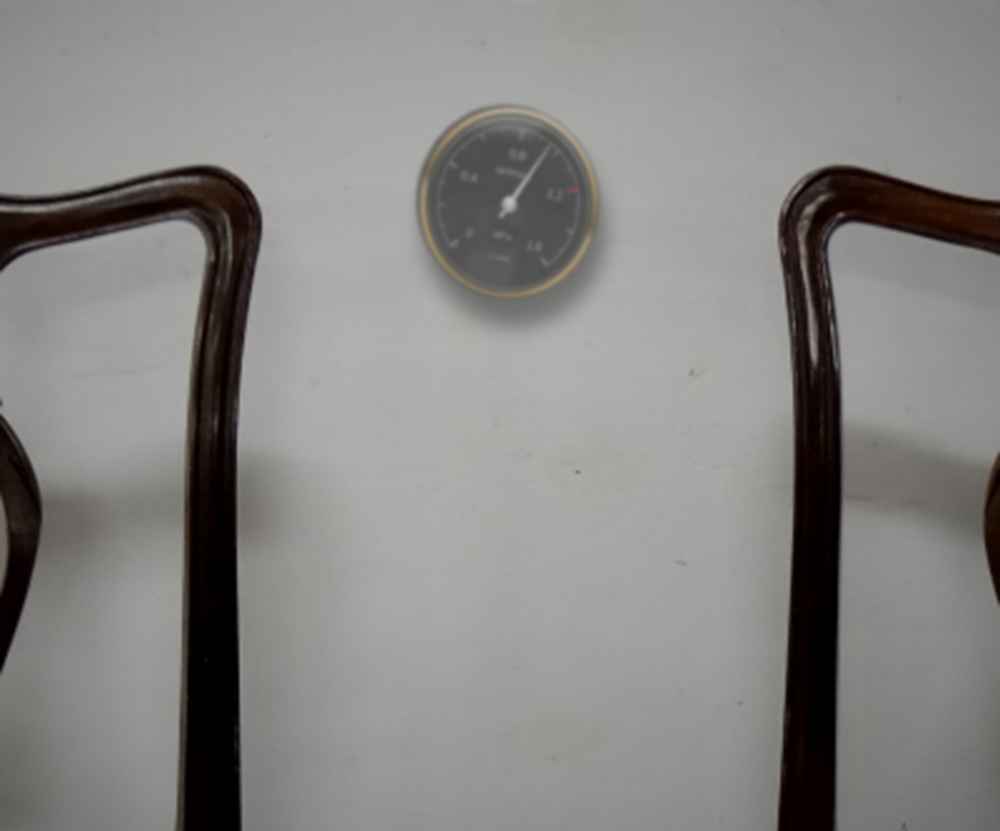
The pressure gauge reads 0.95 MPa
